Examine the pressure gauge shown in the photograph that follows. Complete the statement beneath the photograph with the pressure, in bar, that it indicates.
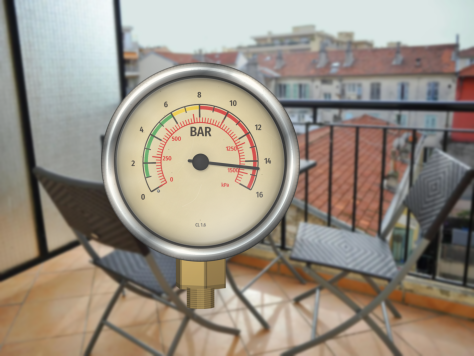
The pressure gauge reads 14.5 bar
